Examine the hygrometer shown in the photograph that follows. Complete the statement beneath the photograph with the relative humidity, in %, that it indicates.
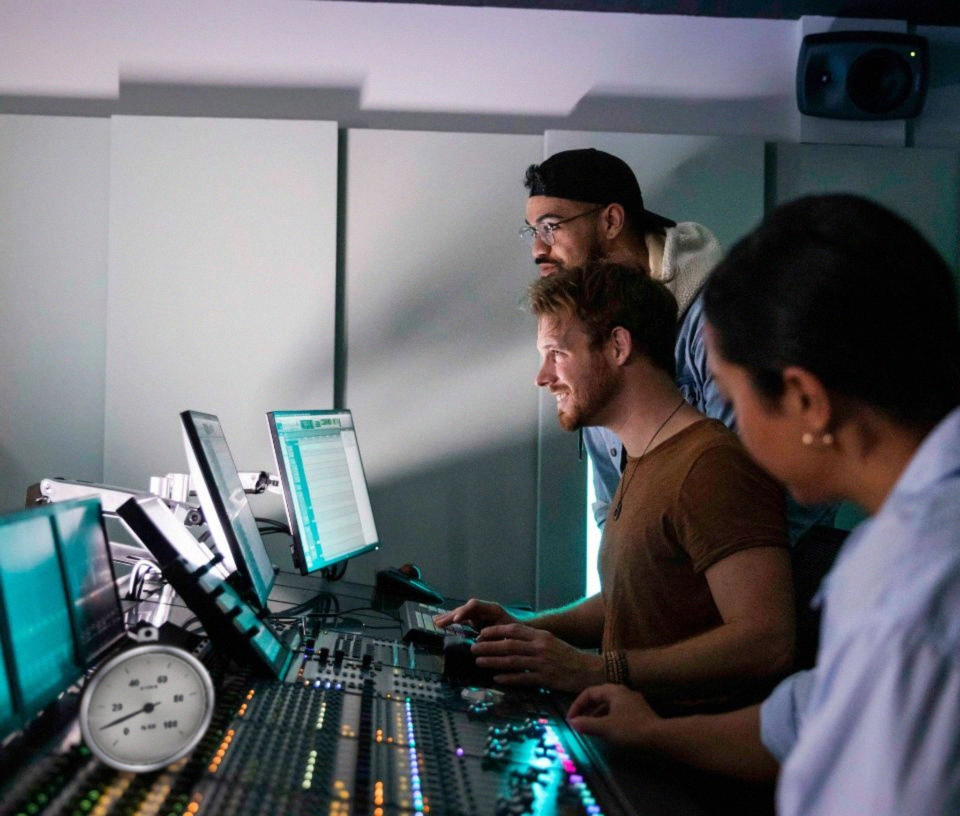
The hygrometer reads 10 %
